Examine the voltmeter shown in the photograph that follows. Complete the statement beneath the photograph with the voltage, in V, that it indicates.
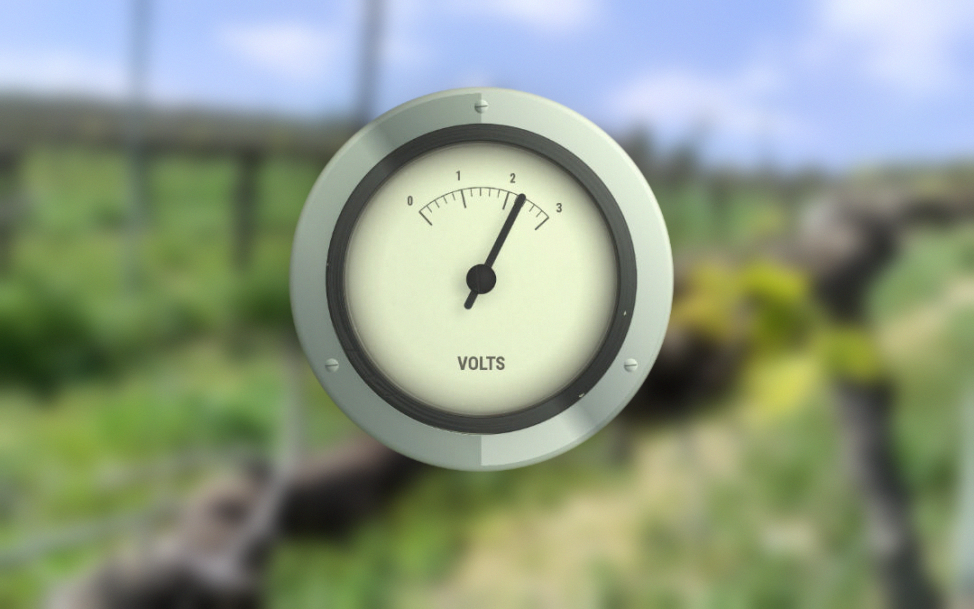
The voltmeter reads 2.3 V
